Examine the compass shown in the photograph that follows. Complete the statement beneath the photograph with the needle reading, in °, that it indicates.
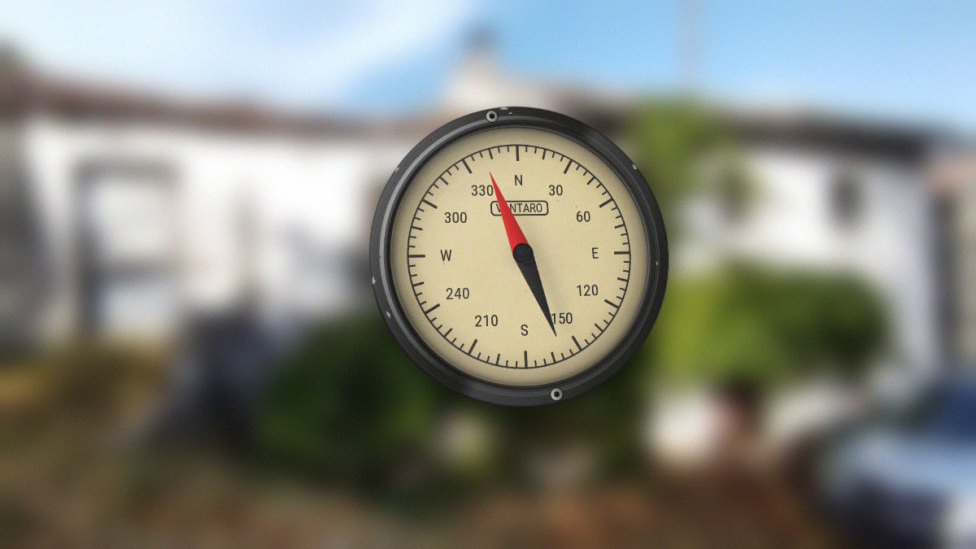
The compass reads 340 °
